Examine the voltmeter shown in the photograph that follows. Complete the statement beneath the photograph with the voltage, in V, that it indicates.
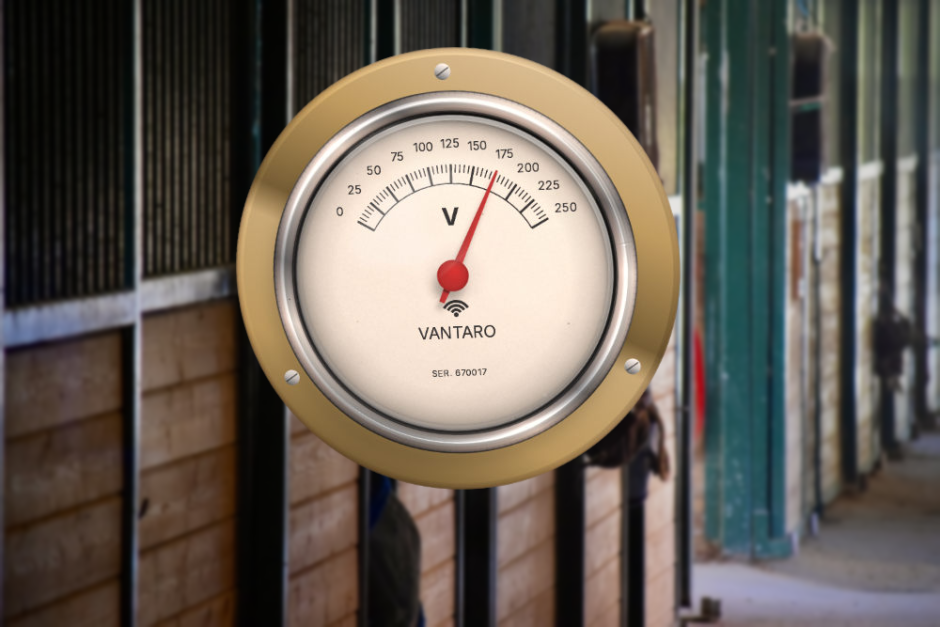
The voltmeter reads 175 V
